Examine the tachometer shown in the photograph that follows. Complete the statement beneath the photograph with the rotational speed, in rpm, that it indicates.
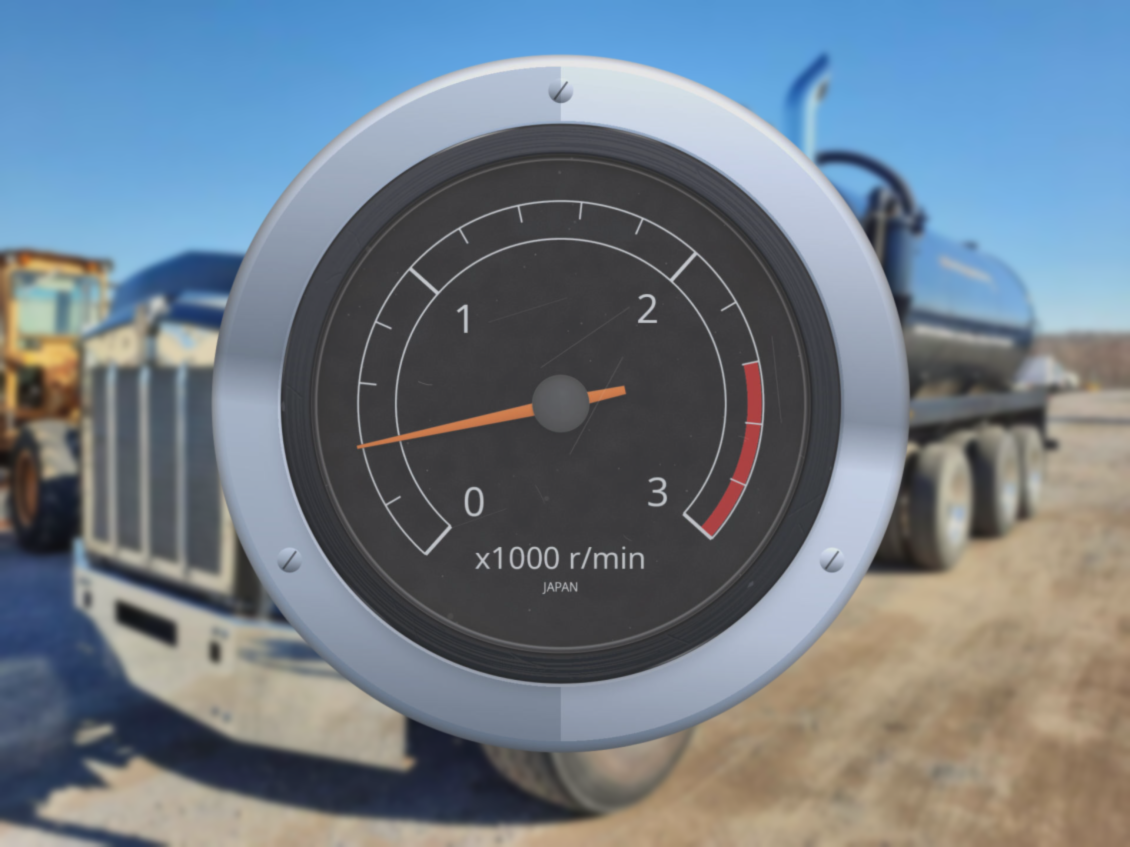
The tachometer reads 400 rpm
